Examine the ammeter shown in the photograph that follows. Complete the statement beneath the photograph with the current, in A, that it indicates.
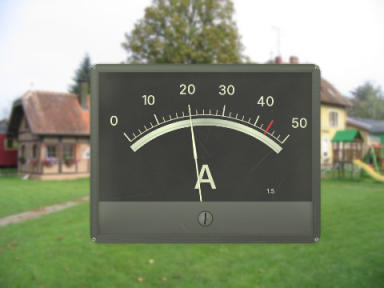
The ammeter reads 20 A
